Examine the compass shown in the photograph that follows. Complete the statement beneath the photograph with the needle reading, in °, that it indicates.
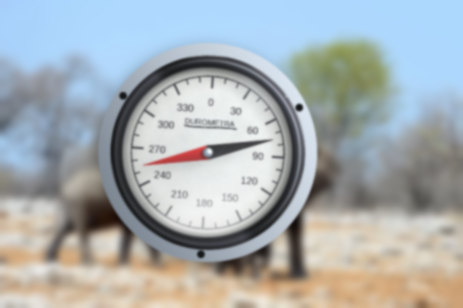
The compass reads 255 °
